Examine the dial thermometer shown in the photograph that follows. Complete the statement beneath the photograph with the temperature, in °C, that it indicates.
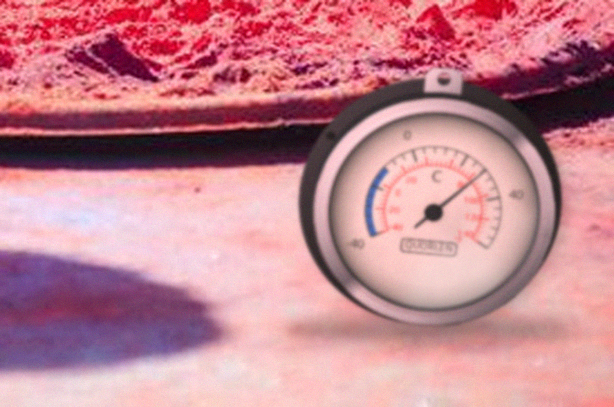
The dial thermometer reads 28 °C
